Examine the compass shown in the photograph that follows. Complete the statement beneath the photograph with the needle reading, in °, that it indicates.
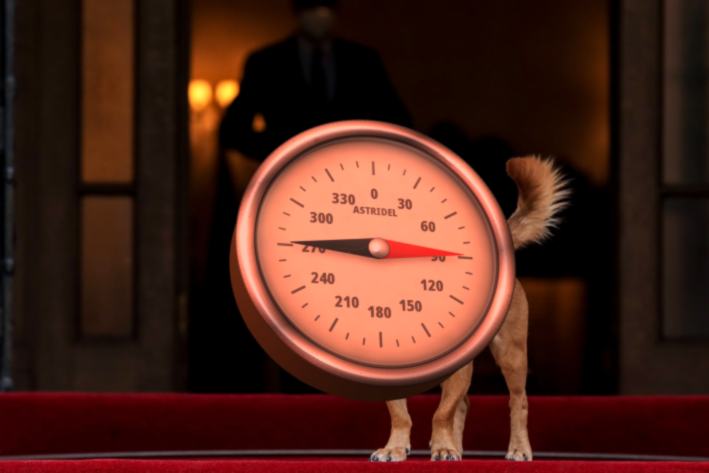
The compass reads 90 °
